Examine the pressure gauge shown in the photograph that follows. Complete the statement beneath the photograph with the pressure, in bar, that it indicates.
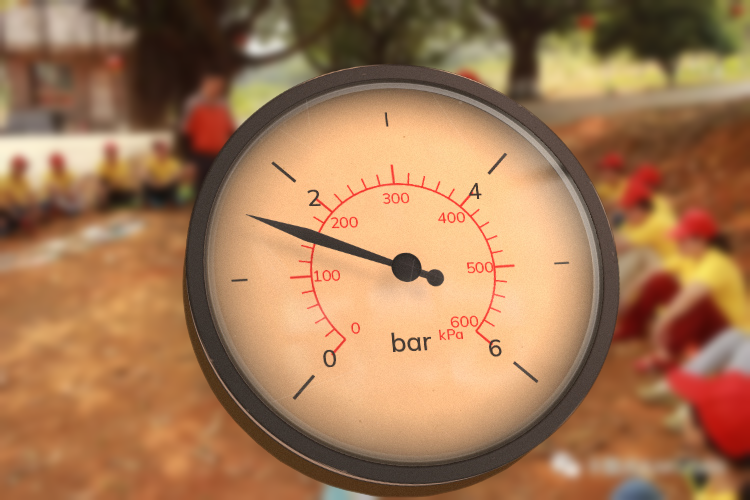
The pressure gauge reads 1.5 bar
